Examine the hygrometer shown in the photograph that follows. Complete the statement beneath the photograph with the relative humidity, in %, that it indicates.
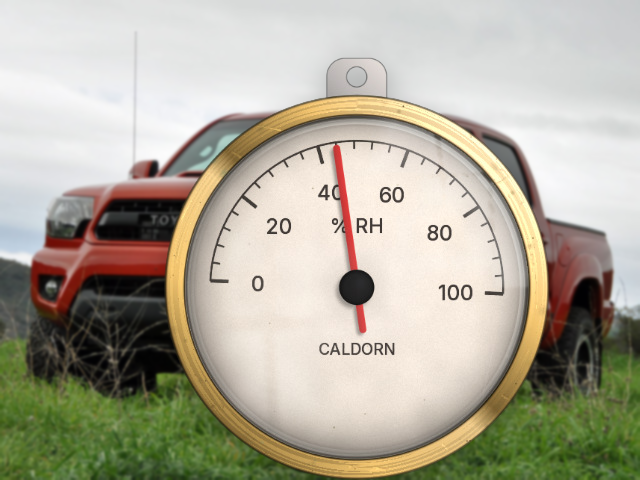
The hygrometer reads 44 %
